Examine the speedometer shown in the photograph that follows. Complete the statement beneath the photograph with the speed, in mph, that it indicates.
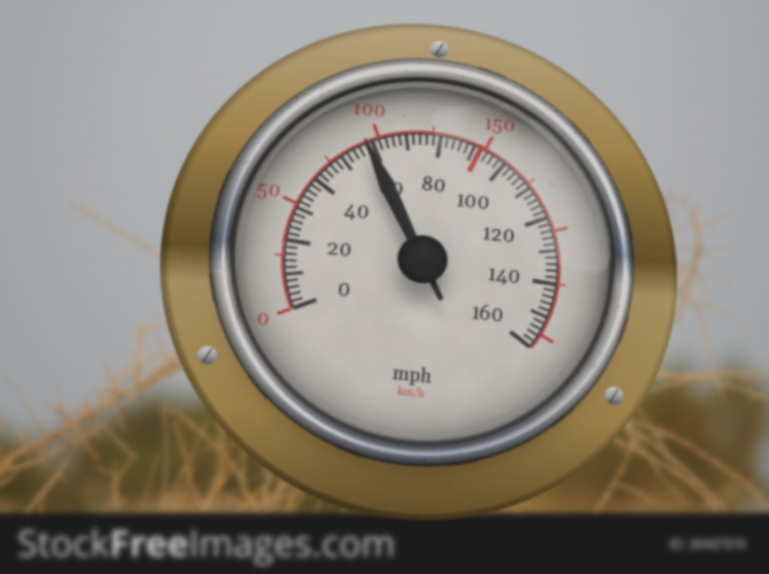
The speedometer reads 58 mph
